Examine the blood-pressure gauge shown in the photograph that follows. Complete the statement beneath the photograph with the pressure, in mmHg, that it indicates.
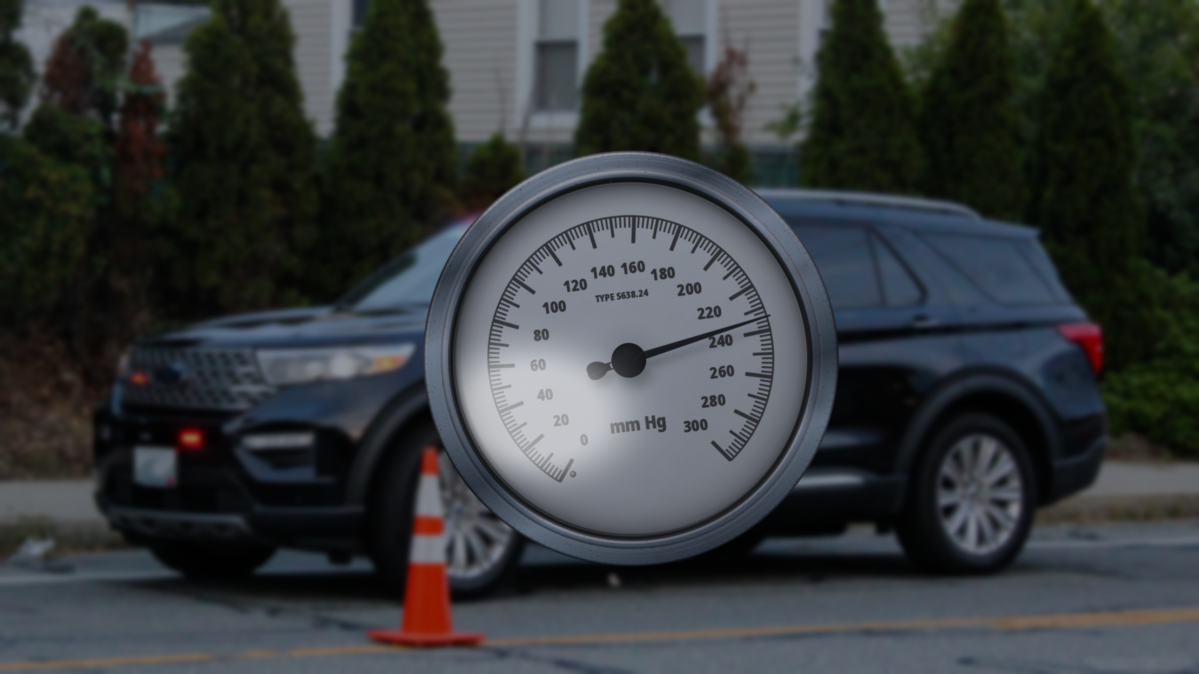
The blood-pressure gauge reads 234 mmHg
